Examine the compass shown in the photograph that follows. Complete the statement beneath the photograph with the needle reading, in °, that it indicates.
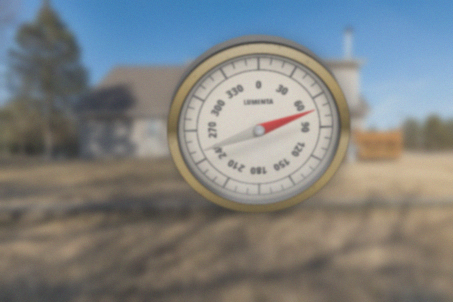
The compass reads 70 °
